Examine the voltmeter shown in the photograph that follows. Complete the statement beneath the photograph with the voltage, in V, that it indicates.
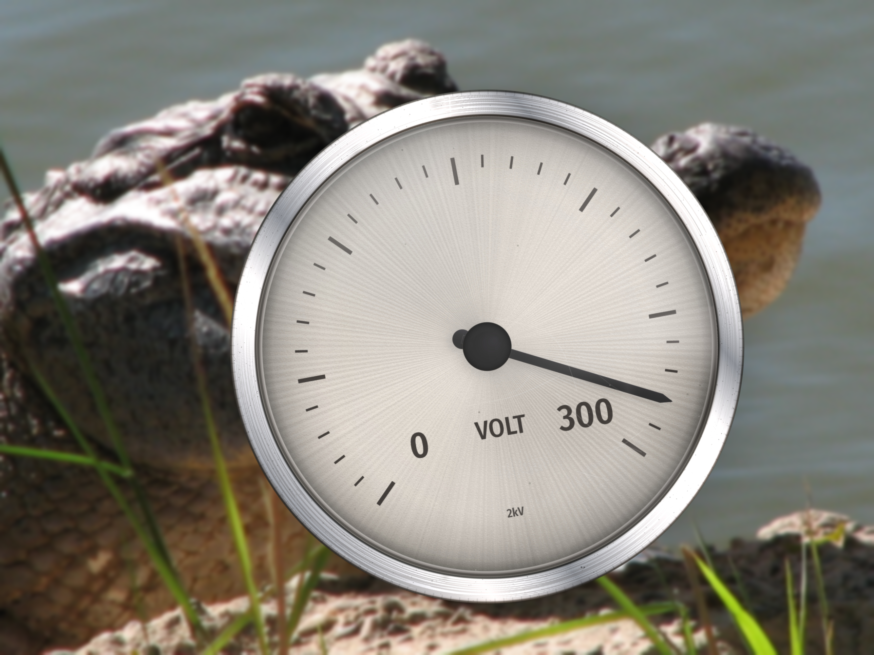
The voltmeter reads 280 V
